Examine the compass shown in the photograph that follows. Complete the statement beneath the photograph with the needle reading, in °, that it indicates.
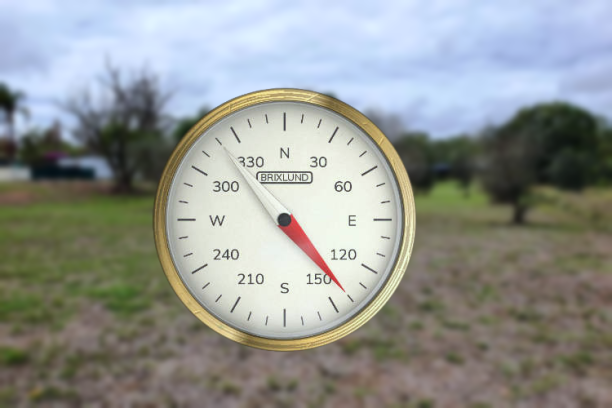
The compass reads 140 °
